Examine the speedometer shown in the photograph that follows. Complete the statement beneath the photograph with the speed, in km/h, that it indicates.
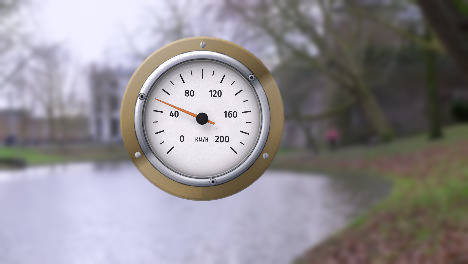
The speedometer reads 50 km/h
